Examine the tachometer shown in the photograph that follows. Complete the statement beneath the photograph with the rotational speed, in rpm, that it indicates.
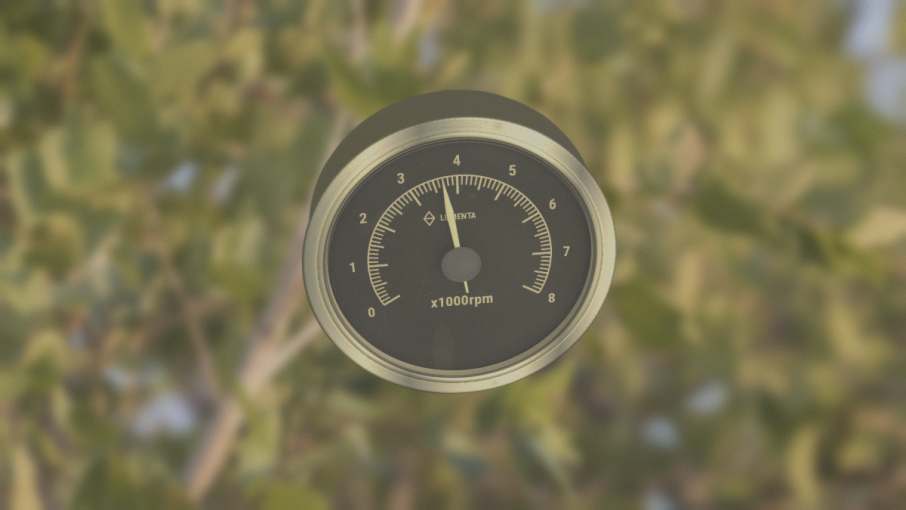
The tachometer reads 3700 rpm
